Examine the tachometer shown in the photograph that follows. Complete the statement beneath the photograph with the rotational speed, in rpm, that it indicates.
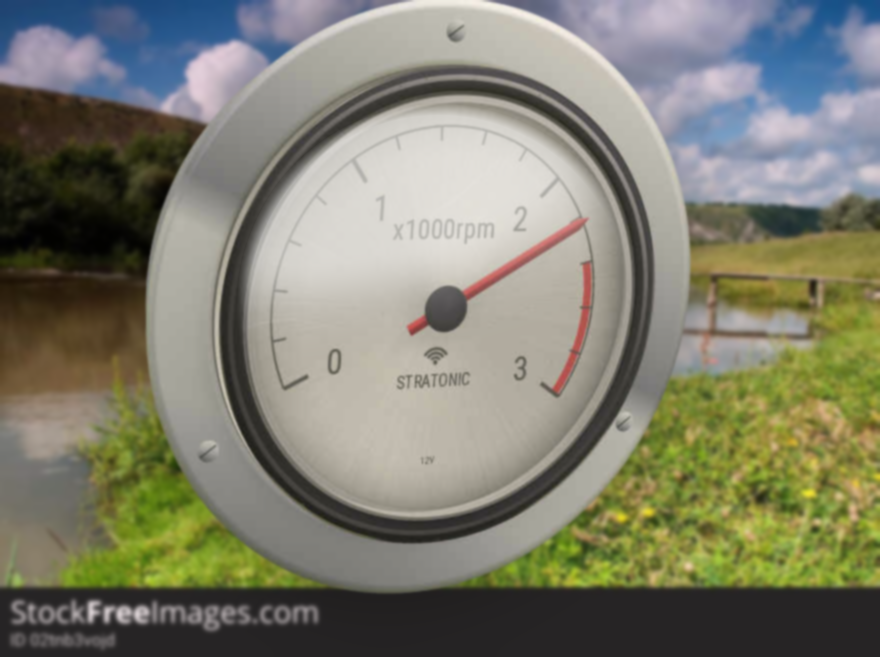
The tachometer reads 2200 rpm
